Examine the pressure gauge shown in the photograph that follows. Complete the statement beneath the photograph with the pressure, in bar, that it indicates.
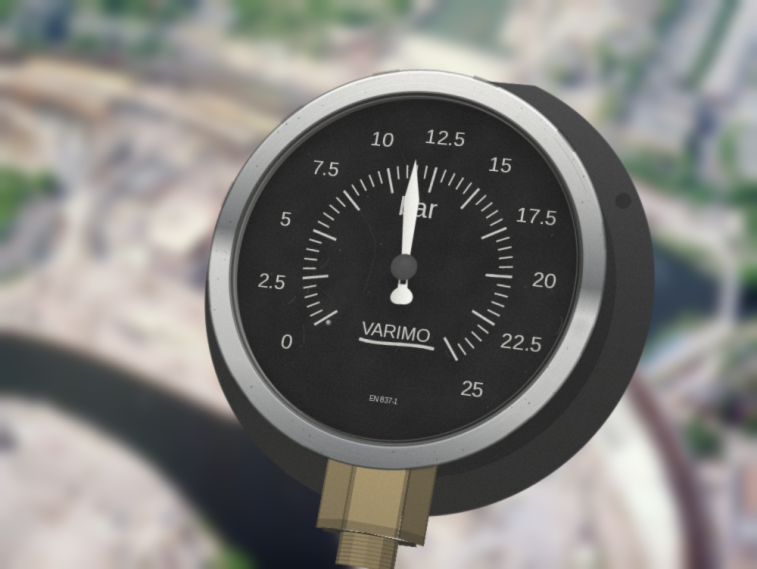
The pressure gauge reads 11.5 bar
